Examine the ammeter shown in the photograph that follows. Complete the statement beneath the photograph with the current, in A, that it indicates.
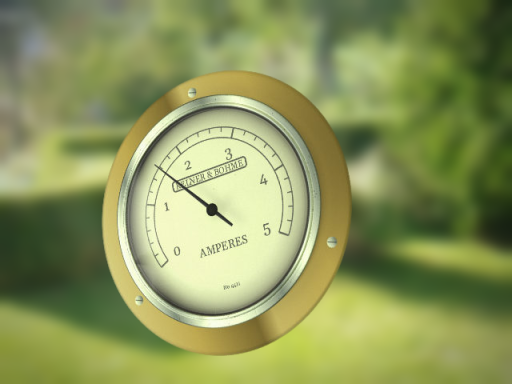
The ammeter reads 1.6 A
